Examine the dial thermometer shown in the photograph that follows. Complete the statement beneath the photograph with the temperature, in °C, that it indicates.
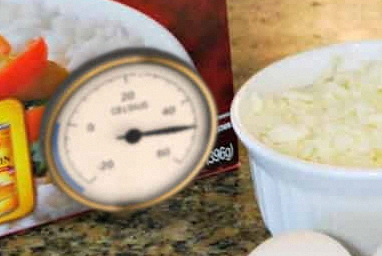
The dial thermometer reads 48 °C
